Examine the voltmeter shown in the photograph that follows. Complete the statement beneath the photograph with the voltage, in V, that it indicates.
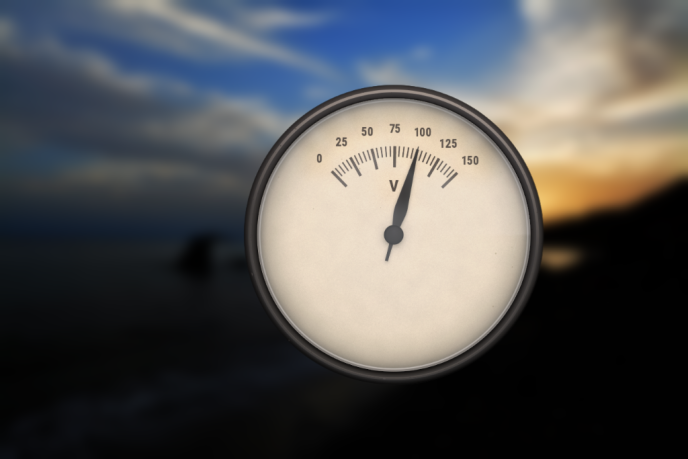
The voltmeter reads 100 V
